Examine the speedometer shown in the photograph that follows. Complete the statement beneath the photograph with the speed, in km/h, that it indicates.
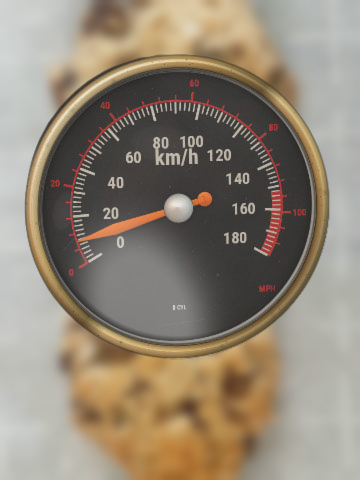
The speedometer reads 10 km/h
